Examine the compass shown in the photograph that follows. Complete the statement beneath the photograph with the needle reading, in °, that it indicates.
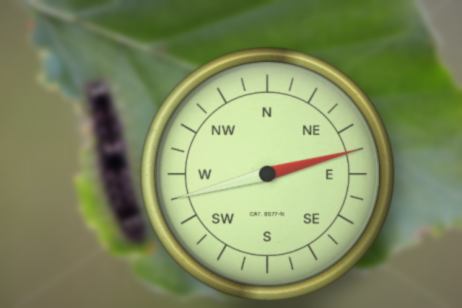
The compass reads 75 °
